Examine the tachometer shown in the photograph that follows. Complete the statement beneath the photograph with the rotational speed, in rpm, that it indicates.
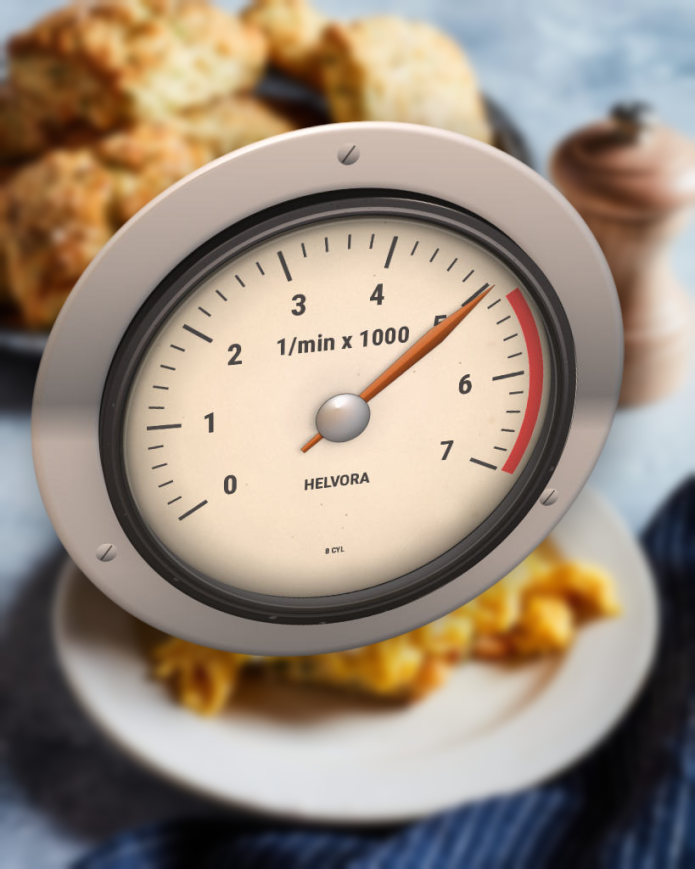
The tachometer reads 5000 rpm
